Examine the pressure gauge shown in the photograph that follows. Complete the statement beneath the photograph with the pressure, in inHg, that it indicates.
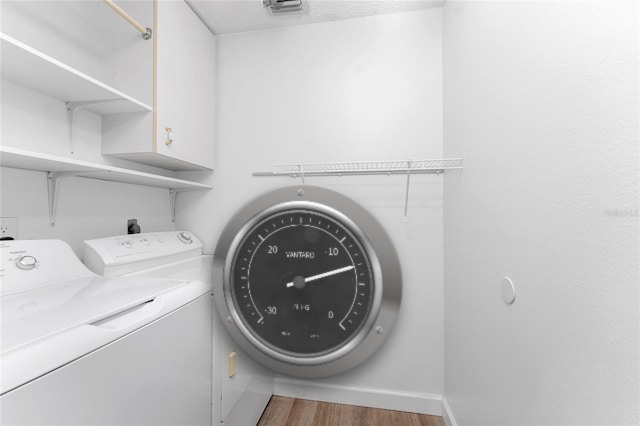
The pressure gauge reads -7 inHg
